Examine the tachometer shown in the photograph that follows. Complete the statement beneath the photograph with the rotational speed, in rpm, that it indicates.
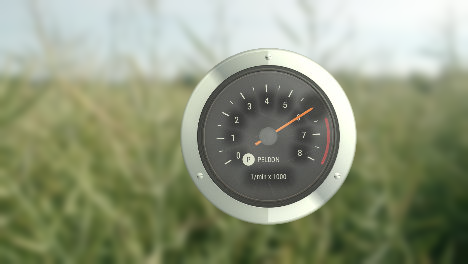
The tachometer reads 6000 rpm
